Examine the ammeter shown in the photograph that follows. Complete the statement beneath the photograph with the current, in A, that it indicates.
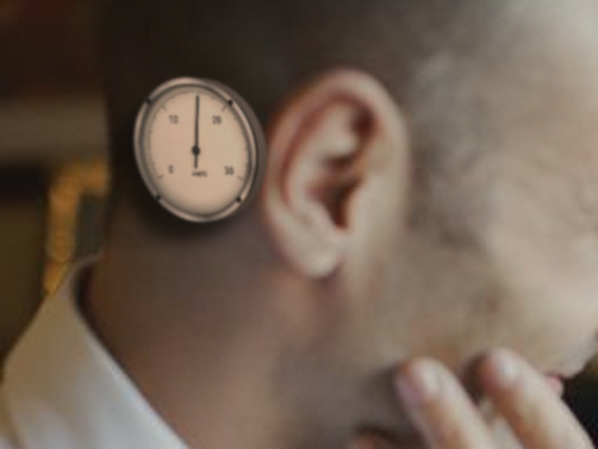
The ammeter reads 16 A
